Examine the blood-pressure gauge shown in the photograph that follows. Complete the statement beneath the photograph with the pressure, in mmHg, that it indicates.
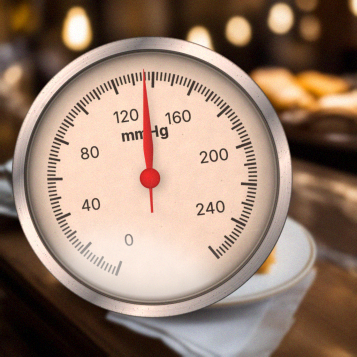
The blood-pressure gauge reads 136 mmHg
